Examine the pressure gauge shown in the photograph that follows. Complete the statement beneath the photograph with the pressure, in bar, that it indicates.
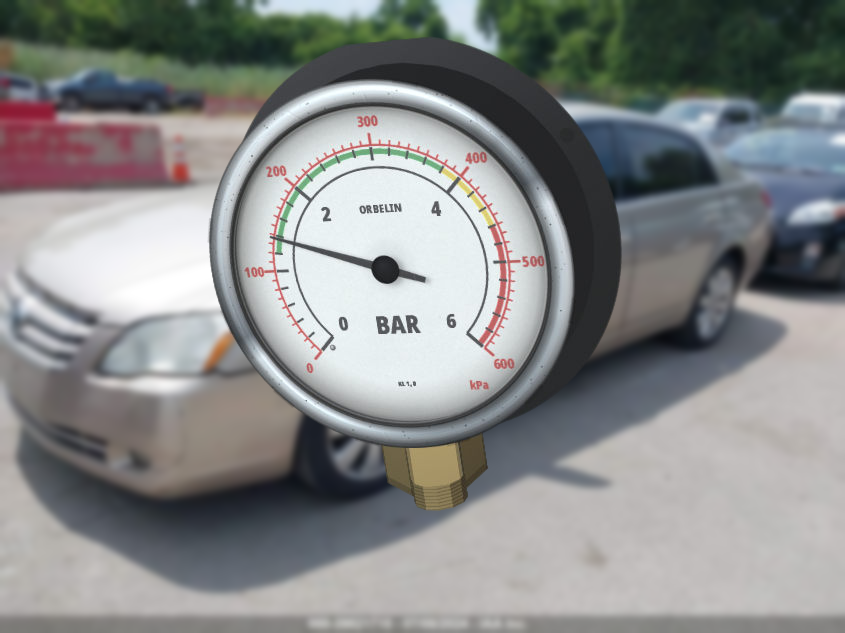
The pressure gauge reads 1.4 bar
